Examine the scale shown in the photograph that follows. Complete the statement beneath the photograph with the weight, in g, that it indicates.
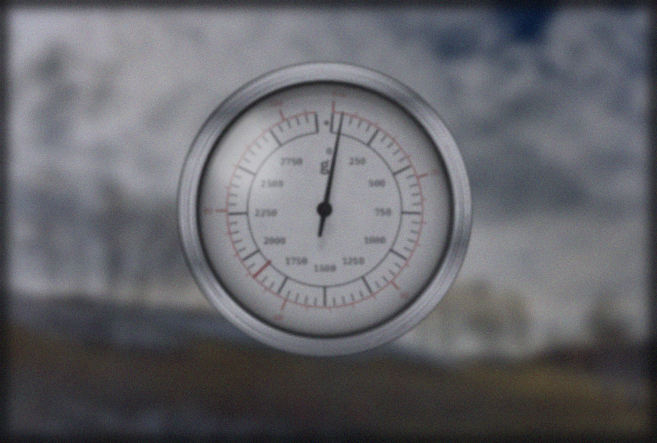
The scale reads 50 g
